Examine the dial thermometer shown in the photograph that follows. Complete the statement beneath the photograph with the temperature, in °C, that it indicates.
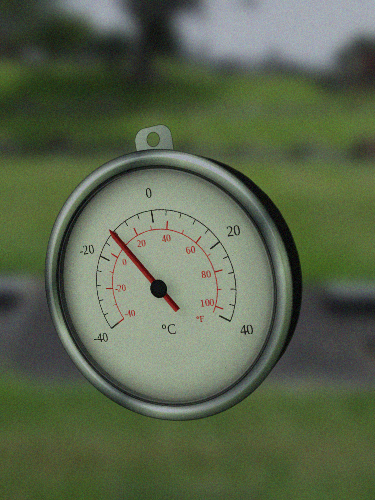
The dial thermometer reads -12 °C
